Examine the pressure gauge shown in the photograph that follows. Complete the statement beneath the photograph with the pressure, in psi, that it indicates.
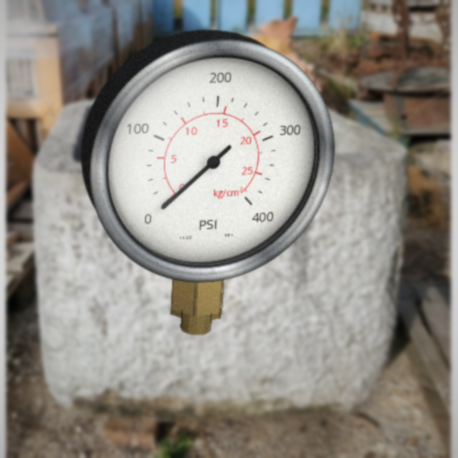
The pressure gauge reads 0 psi
